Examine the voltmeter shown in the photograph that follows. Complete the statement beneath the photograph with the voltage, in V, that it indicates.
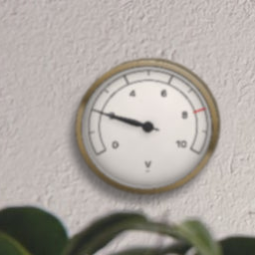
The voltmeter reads 2 V
